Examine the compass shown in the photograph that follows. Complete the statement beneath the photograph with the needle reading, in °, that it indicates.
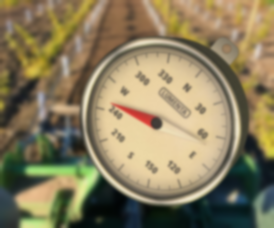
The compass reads 250 °
